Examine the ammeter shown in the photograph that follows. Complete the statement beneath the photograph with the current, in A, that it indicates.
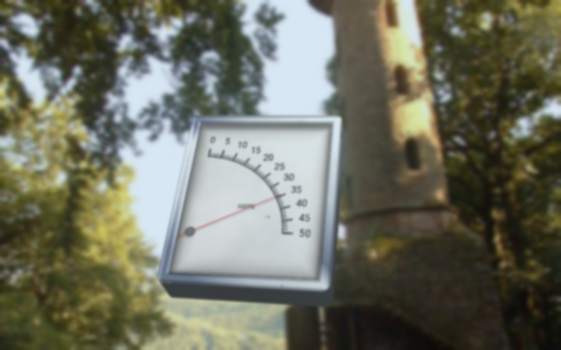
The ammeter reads 35 A
